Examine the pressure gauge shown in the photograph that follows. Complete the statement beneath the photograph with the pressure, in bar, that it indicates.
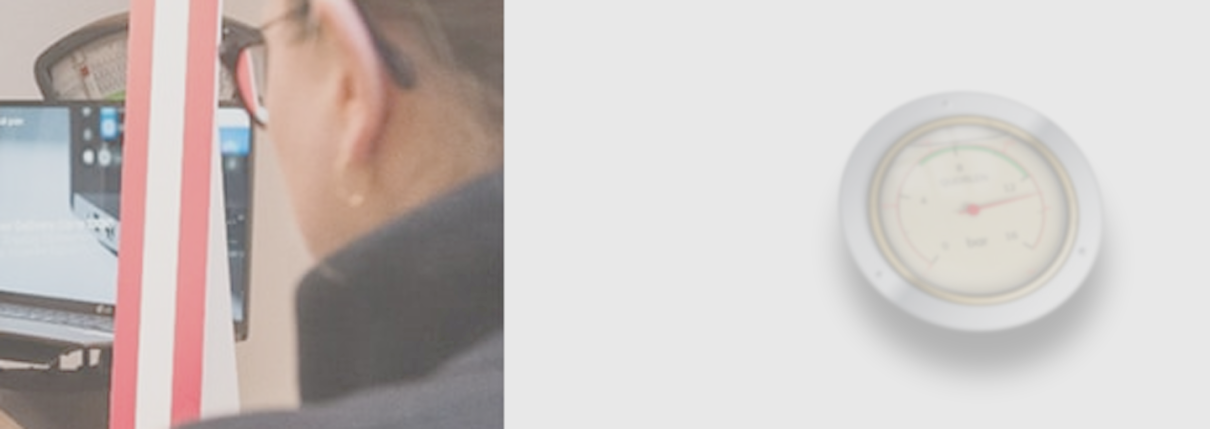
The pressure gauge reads 13 bar
